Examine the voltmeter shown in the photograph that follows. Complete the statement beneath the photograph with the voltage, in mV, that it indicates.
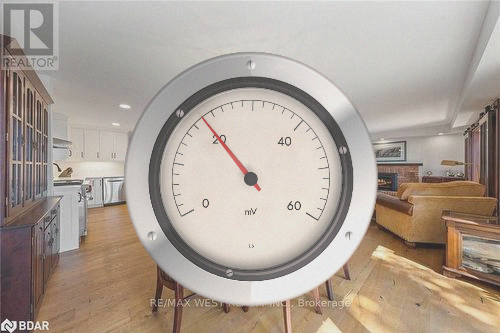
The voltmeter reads 20 mV
